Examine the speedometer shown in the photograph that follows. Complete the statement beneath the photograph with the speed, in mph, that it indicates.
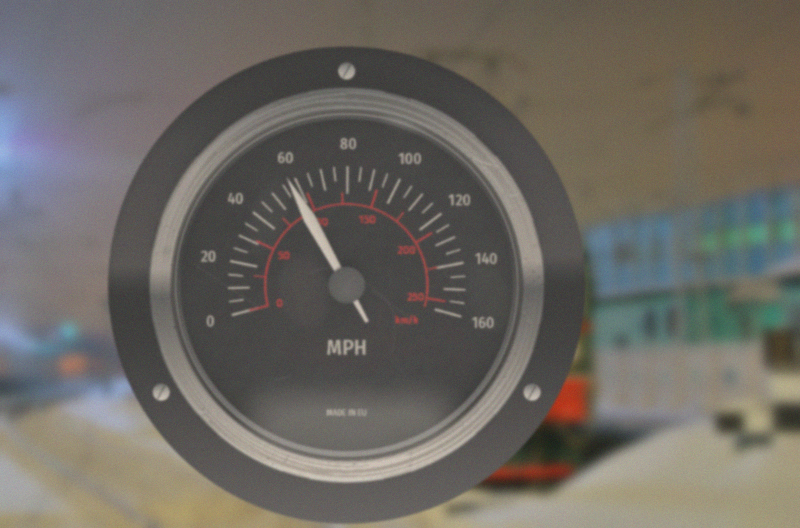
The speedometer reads 57.5 mph
